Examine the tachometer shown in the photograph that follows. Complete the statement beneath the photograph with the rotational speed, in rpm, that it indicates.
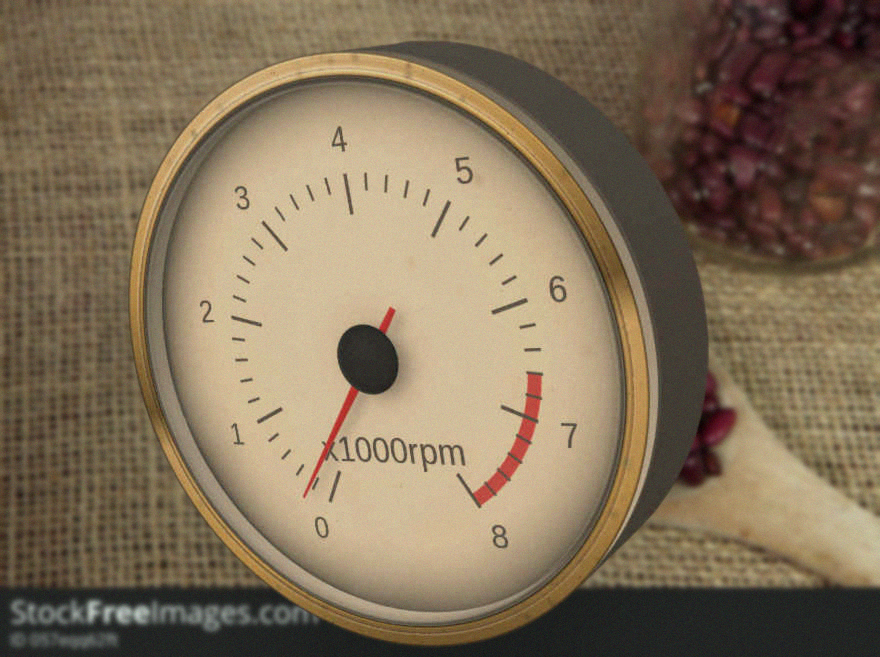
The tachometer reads 200 rpm
